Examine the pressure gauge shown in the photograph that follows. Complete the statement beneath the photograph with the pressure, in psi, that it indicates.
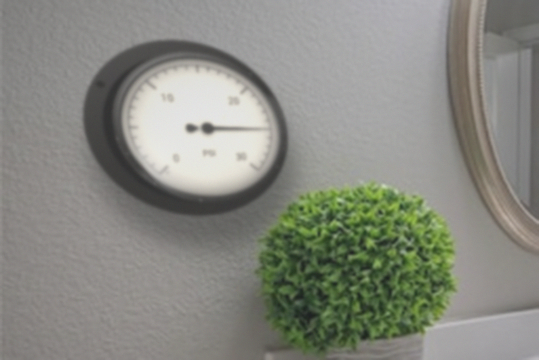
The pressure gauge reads 25 psi
